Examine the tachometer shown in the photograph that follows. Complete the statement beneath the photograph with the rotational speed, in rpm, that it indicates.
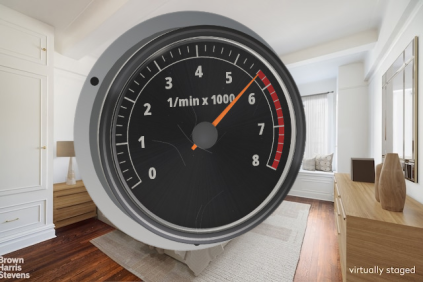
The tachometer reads 5600 rpm
